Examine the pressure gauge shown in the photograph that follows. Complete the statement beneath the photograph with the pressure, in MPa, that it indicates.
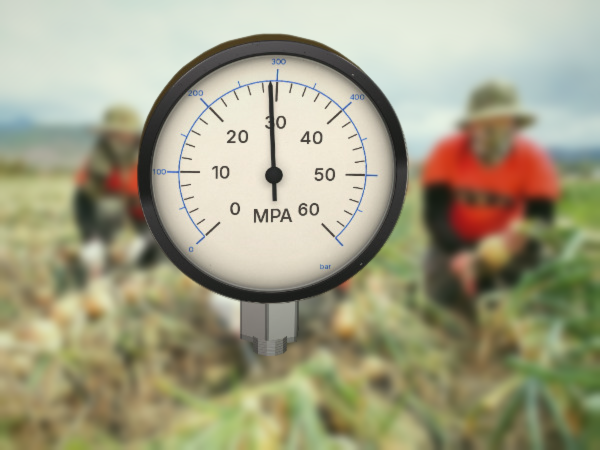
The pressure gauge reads 29 MPa
